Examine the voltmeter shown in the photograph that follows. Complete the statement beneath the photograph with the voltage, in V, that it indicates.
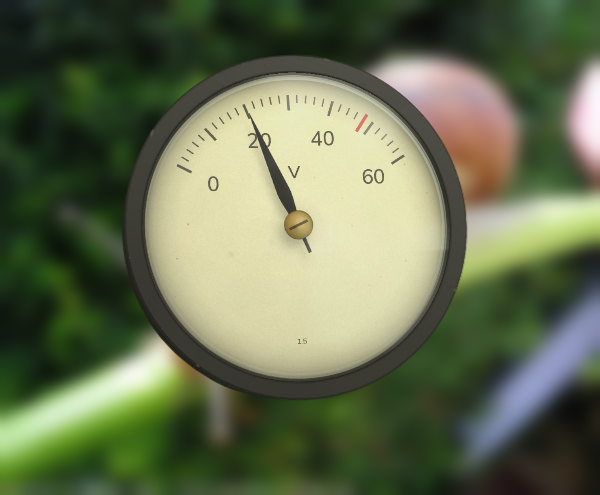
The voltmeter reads 20 V
